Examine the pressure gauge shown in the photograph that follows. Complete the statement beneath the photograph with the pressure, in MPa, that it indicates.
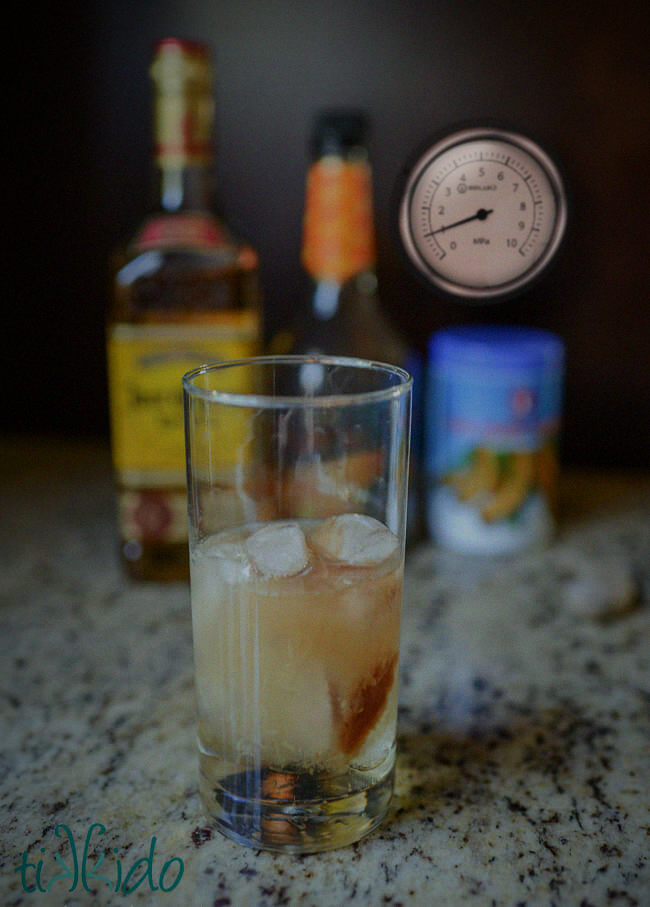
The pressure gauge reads 1 MPa
